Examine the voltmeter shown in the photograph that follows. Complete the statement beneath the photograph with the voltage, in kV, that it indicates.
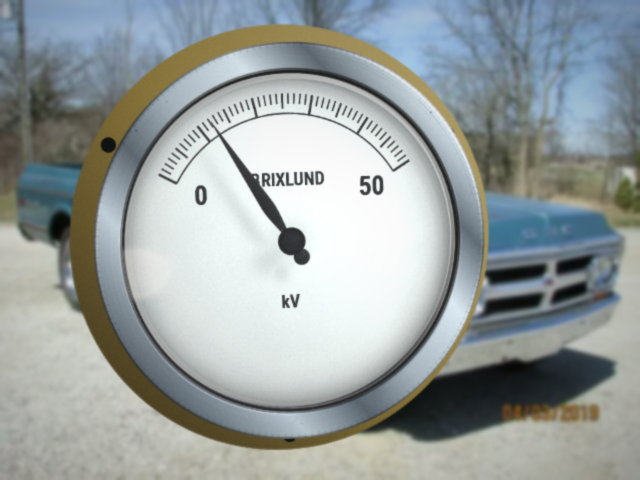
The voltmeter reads 12 kV
